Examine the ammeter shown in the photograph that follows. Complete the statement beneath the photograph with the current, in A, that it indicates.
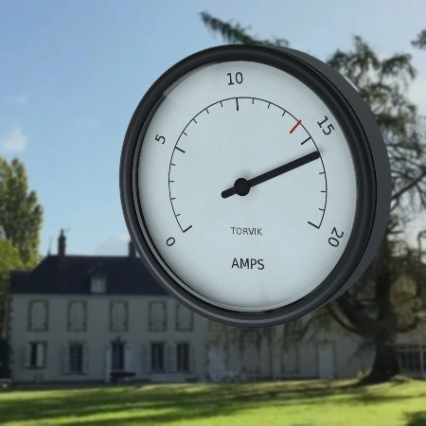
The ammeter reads 16 A
